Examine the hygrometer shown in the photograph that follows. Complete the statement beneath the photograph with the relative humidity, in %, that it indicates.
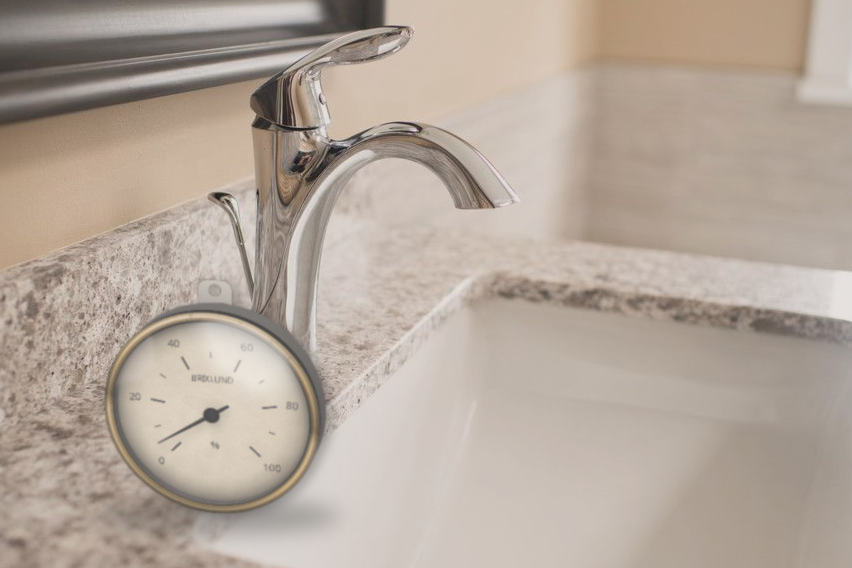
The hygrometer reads 5 %
